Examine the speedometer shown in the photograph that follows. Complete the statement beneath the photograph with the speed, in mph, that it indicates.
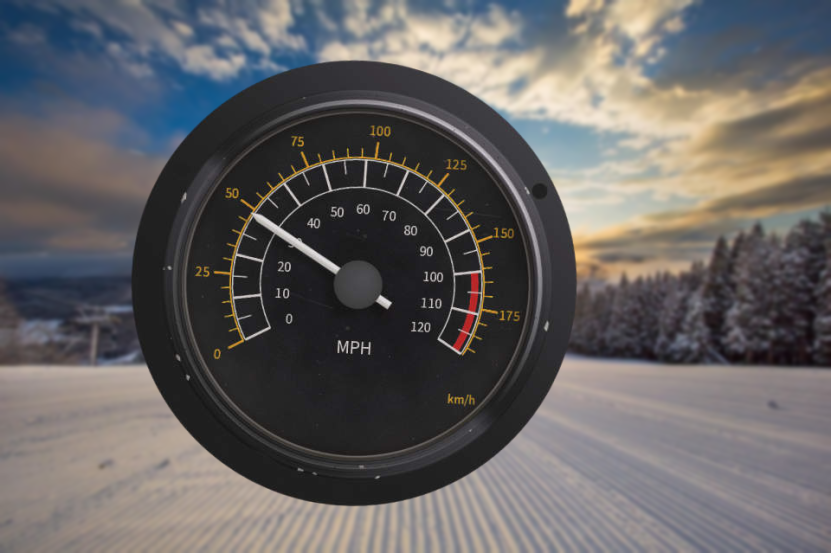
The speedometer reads 30 mph
